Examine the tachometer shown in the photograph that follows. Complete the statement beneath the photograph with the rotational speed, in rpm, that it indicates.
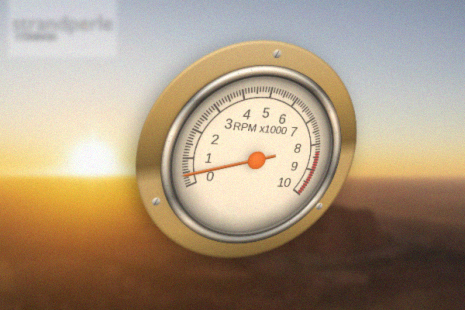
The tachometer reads 500 rpm
